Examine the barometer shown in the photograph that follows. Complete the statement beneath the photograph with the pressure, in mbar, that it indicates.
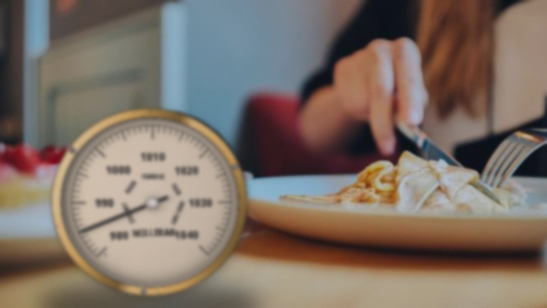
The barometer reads 985 mbar
